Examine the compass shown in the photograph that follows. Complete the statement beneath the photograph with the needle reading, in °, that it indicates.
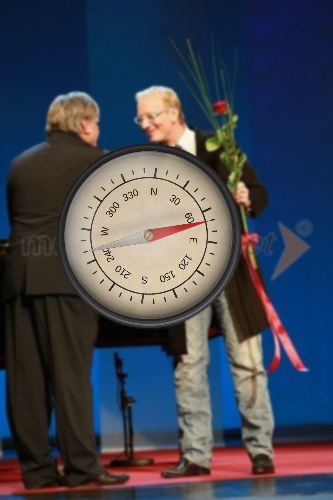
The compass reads 70 °
